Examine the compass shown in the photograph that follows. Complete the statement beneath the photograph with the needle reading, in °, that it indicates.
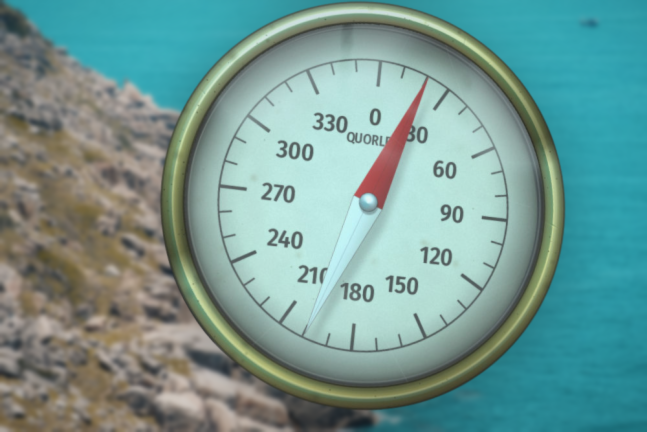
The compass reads 20 °
